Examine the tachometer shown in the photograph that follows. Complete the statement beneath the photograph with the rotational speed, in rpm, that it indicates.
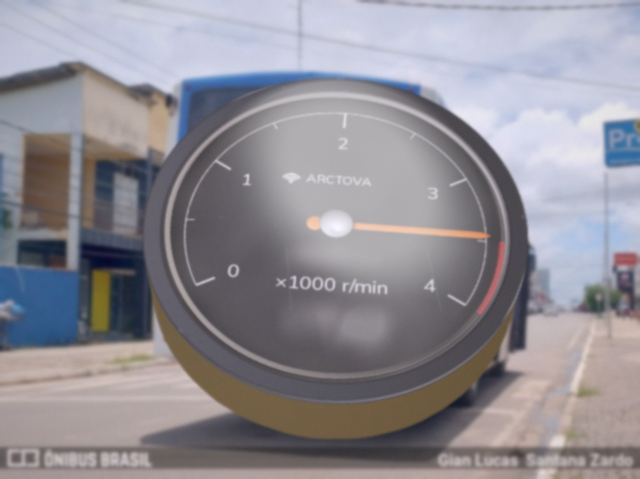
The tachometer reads 3500 rpm
